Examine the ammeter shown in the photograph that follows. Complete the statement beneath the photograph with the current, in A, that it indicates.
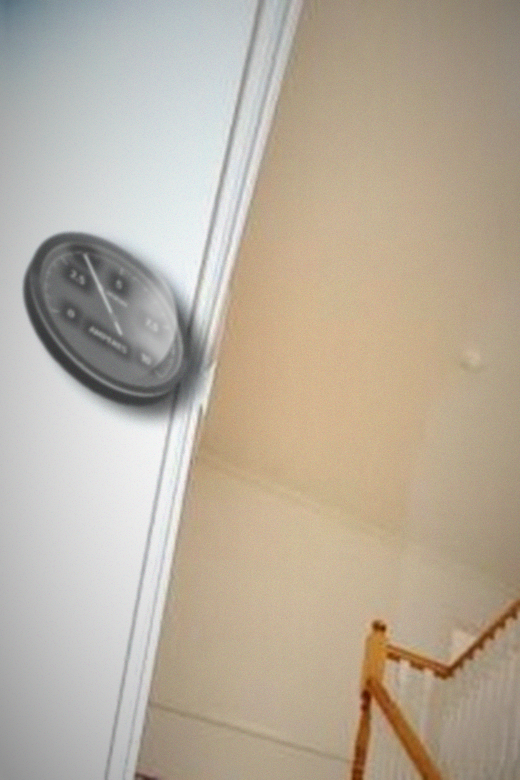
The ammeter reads 3.5 A
